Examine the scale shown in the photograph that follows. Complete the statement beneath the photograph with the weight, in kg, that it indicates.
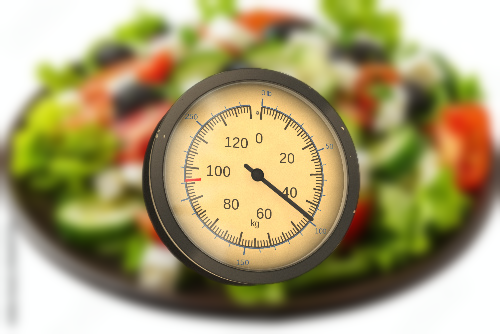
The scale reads 45 kg
